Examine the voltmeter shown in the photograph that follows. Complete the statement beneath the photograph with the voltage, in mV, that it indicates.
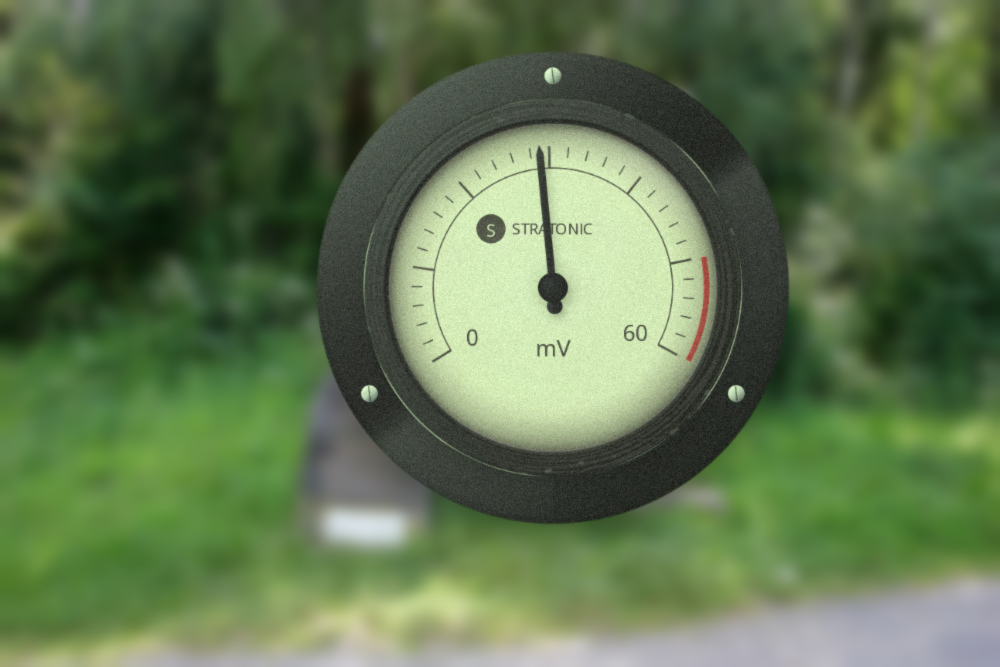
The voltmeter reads 29 mV
